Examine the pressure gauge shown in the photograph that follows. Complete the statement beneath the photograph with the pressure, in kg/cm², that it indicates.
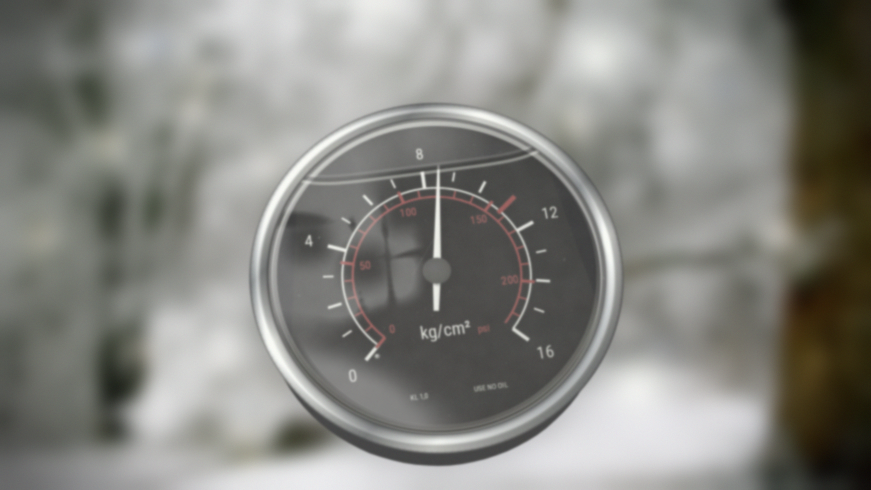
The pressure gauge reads 8.5 kg/cm²
